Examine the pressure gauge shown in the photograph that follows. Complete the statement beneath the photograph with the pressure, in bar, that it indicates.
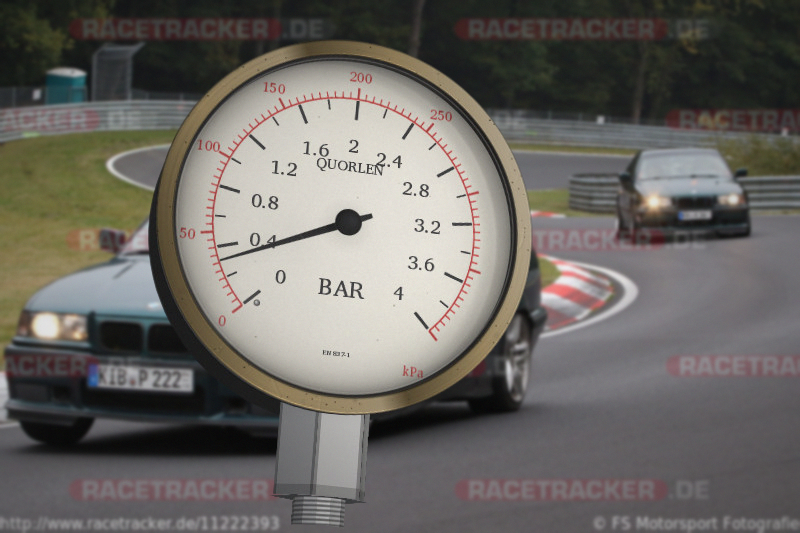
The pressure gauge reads 0.3 bar
